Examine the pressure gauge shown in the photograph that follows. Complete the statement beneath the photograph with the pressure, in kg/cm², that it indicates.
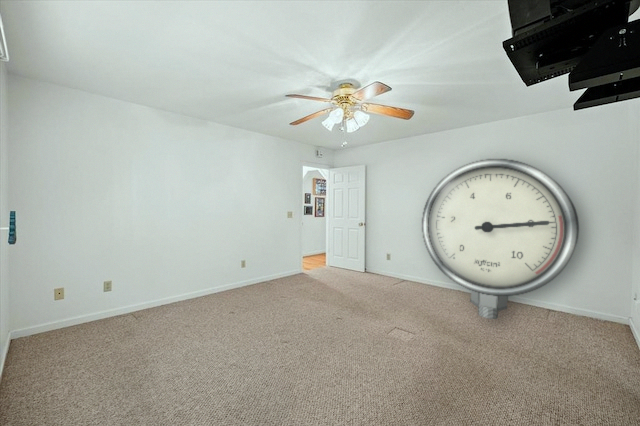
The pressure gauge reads 8 kg/cm²
